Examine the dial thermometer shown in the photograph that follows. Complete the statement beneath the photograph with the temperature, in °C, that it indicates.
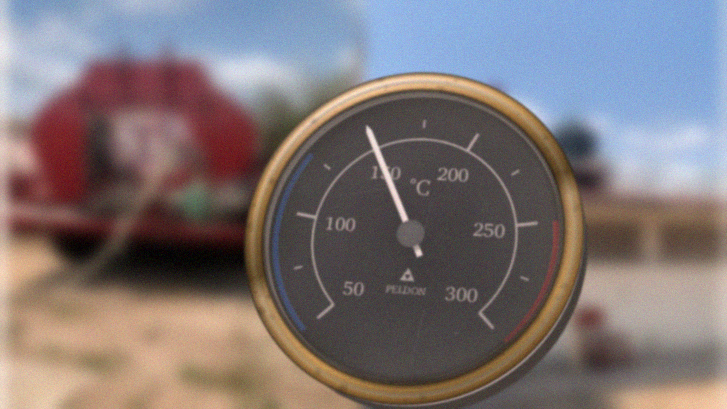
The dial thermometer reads 150 °C
